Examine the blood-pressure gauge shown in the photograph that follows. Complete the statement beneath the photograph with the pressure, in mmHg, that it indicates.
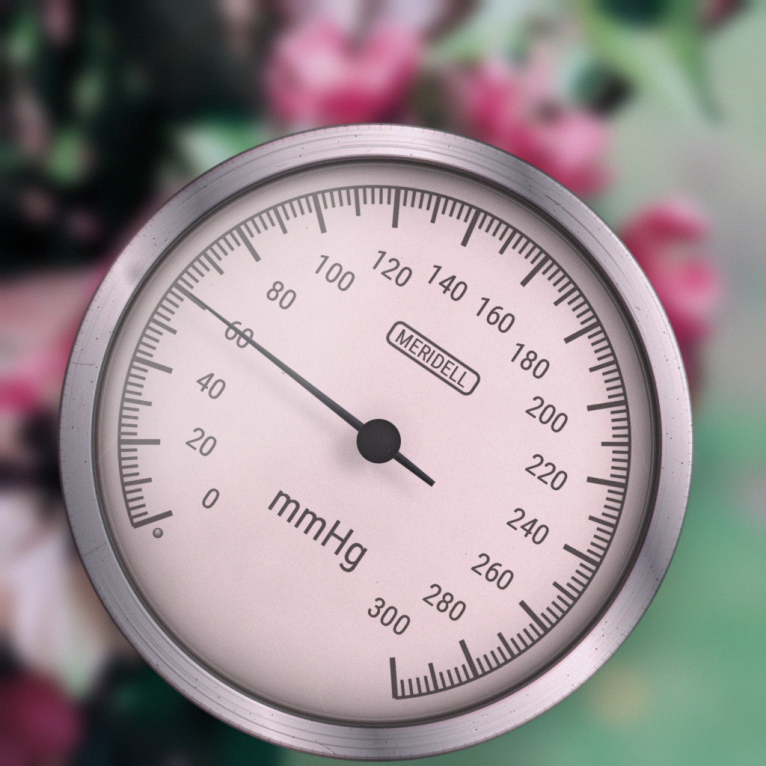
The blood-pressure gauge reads 60 mmHg
